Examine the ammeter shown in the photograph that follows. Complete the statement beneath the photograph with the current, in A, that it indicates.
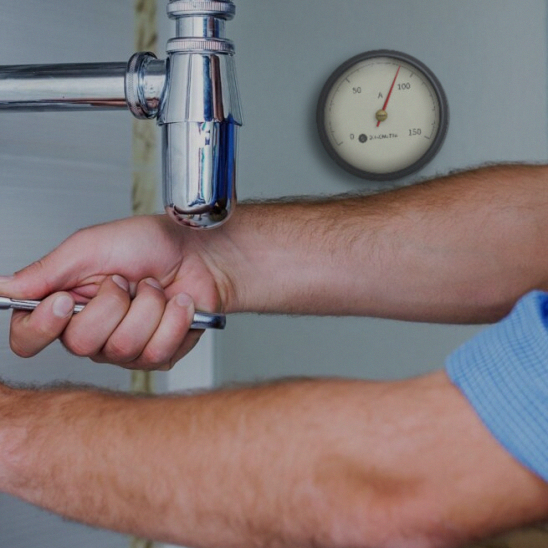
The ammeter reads 90 A
